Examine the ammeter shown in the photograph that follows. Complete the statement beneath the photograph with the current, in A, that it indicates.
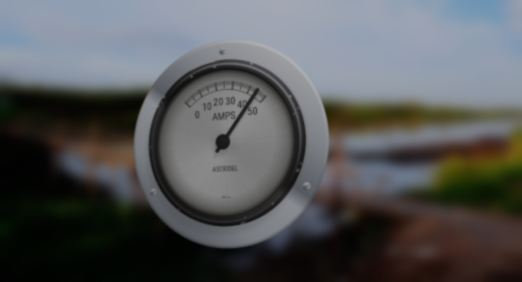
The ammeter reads 45 A
